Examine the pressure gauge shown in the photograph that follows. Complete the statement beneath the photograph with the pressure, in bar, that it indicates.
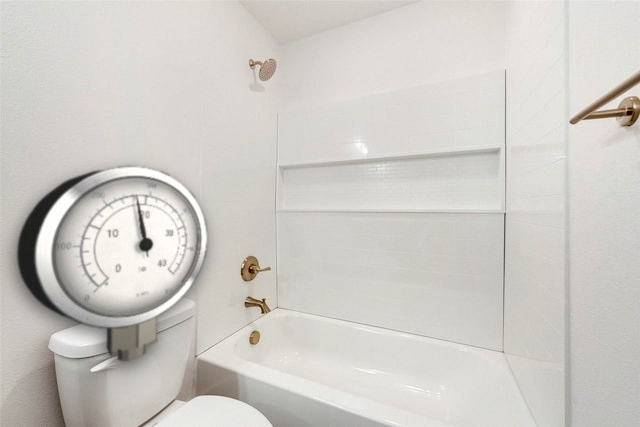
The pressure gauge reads 18 bar
